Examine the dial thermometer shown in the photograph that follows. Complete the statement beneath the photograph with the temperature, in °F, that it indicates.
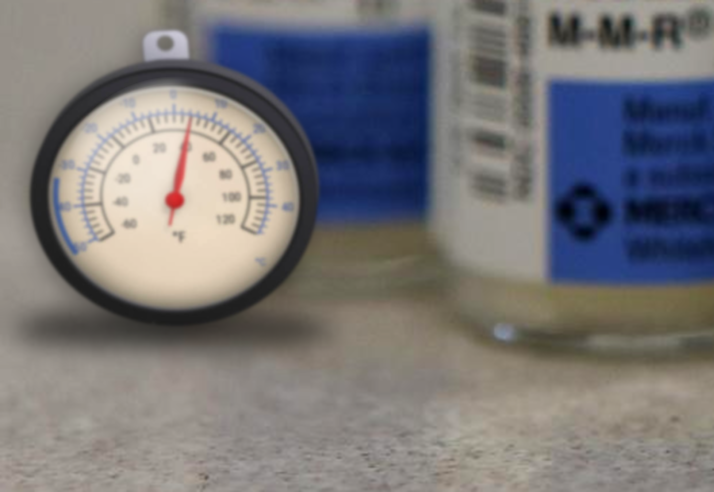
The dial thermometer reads 40 °F
